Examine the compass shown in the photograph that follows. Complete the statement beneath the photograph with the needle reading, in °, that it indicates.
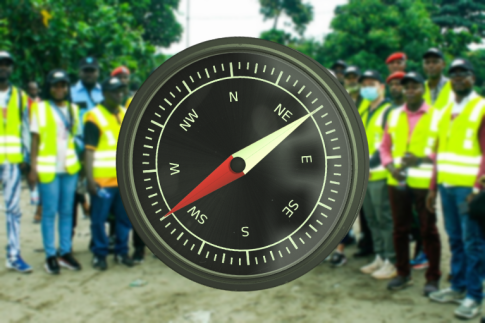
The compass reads 240 °
